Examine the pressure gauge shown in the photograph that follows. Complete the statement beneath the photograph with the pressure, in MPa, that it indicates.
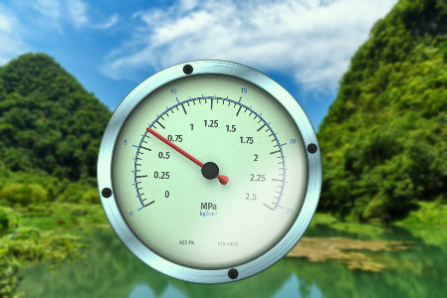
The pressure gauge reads 0.65 MPa
